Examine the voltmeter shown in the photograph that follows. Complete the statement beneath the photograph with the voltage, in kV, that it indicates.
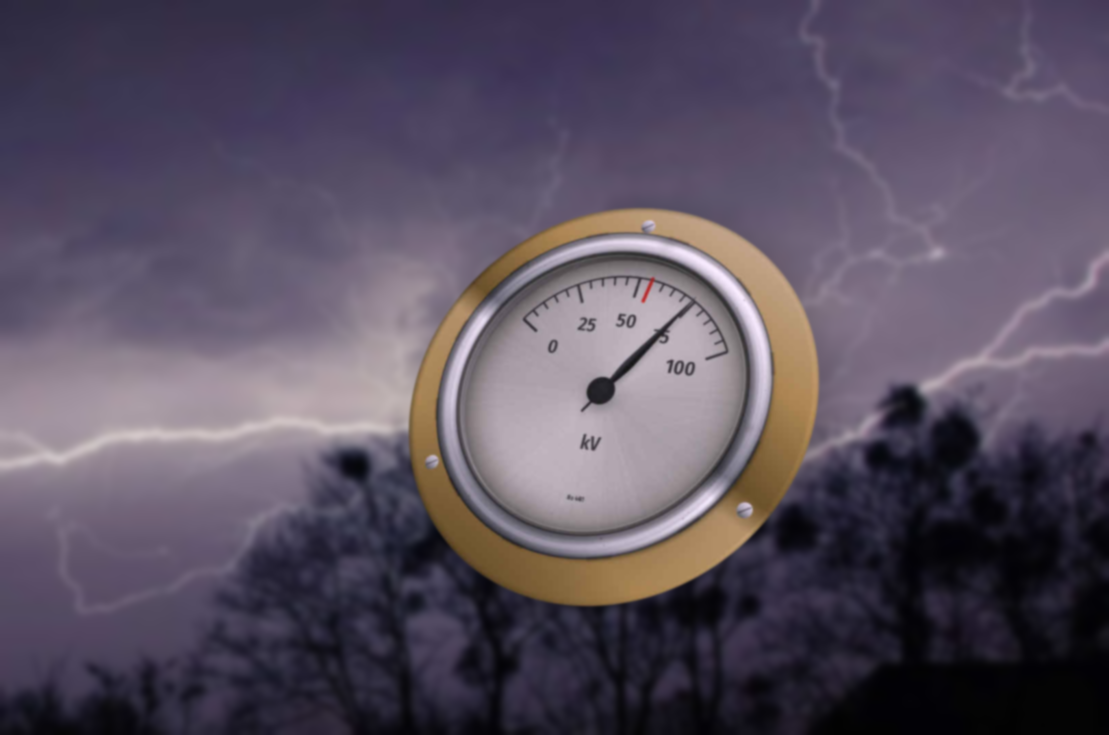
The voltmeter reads 75 kV
